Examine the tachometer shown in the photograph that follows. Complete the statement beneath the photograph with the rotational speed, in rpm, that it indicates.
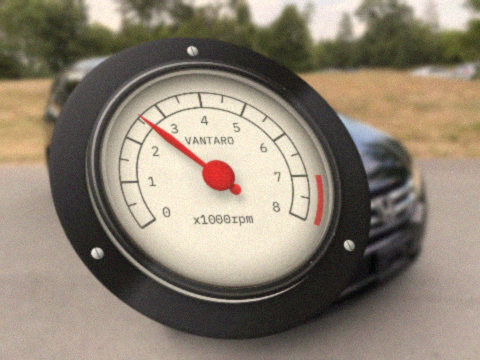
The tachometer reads 2500 rpm
